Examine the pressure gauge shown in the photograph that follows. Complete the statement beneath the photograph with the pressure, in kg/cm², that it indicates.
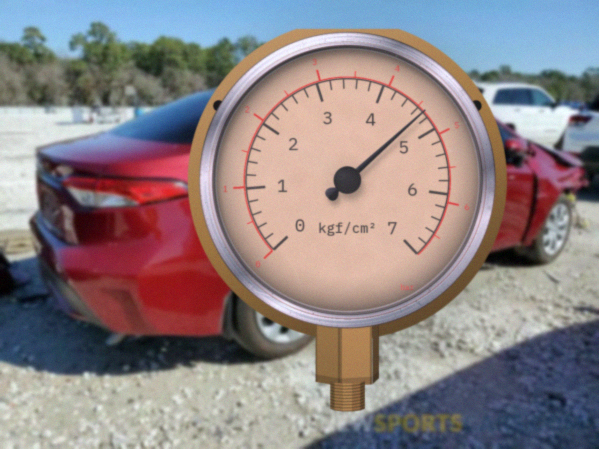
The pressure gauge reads 4.7 kg/cm²
